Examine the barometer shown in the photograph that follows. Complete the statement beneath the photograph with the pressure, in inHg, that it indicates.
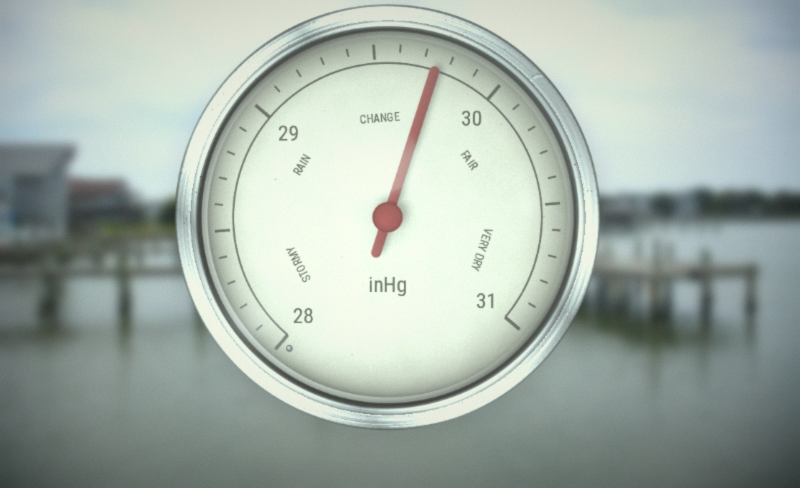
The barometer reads 29.75 inHg
